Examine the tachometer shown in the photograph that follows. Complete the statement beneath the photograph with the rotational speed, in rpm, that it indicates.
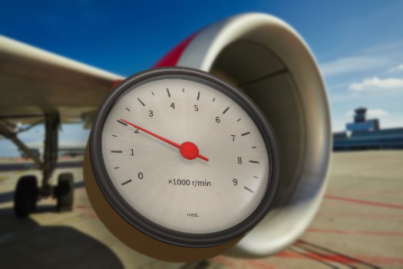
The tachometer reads 2000 rpm
